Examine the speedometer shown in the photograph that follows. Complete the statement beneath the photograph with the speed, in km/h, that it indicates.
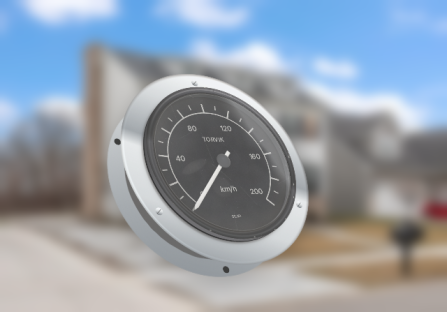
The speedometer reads 0 km/h
